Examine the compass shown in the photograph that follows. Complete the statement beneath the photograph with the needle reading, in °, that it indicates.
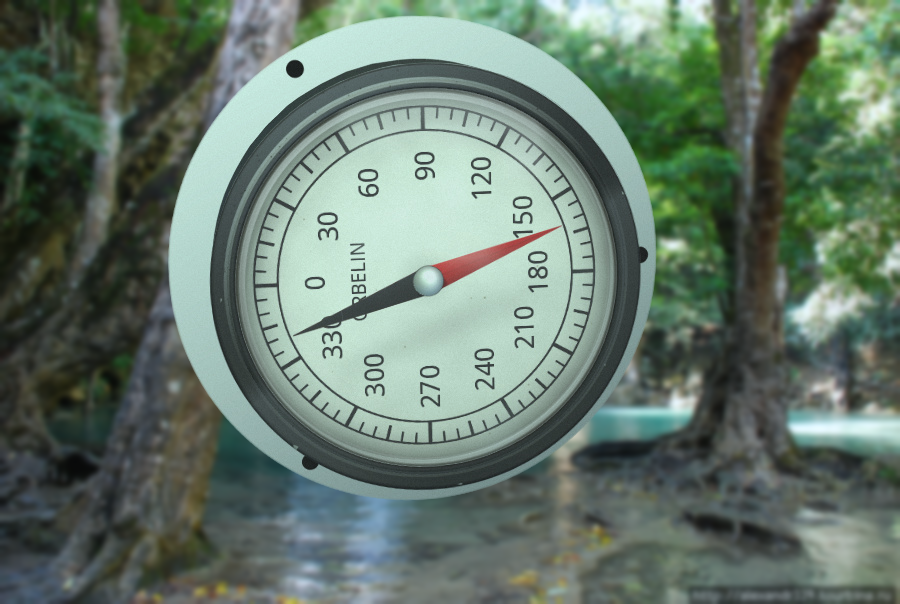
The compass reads 160 °
